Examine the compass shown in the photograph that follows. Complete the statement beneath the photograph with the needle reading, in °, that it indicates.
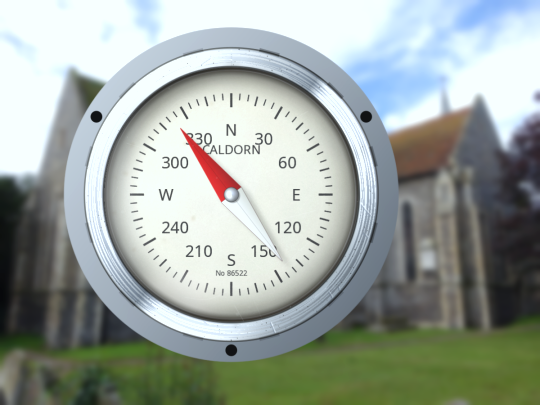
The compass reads 322.5 °
